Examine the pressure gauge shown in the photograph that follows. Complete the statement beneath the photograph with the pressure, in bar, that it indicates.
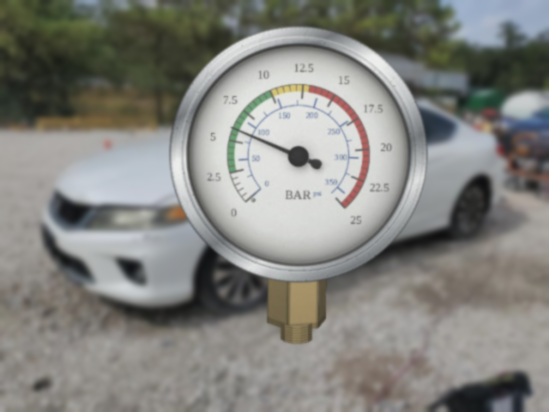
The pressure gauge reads 6 bar
